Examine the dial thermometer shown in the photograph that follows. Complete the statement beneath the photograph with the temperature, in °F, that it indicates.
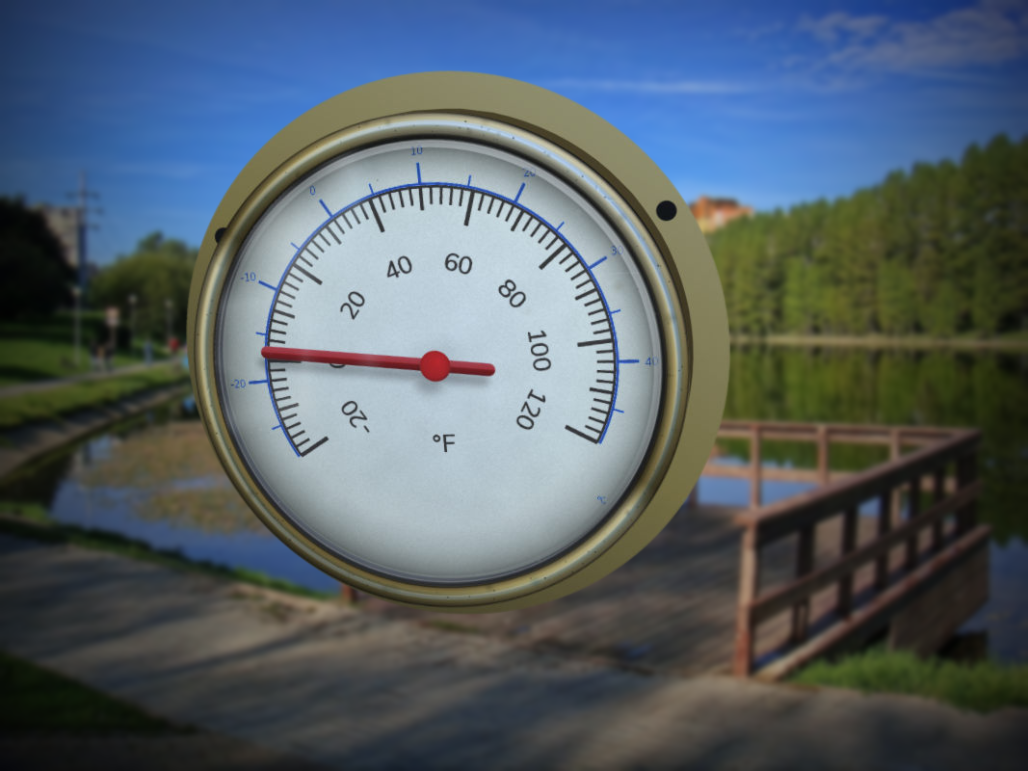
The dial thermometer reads 2 °F
